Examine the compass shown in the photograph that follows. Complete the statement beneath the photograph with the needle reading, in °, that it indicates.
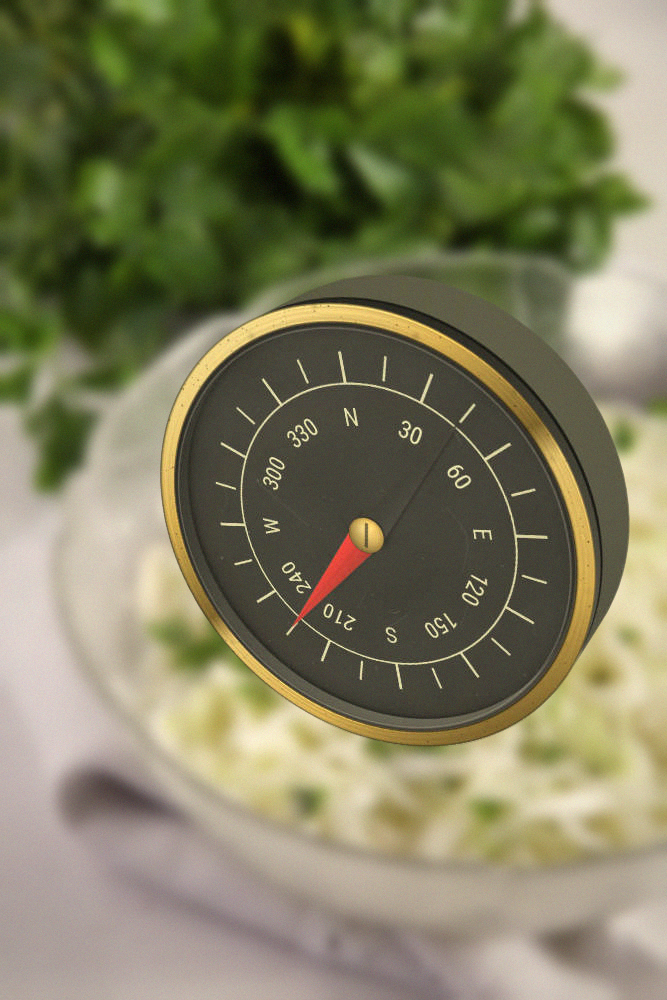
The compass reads 225 °
